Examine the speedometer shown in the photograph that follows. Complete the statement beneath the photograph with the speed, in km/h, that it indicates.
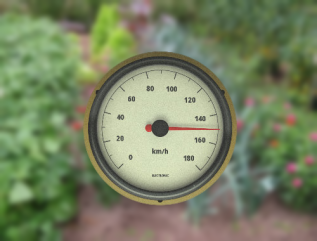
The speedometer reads 150 km/h
